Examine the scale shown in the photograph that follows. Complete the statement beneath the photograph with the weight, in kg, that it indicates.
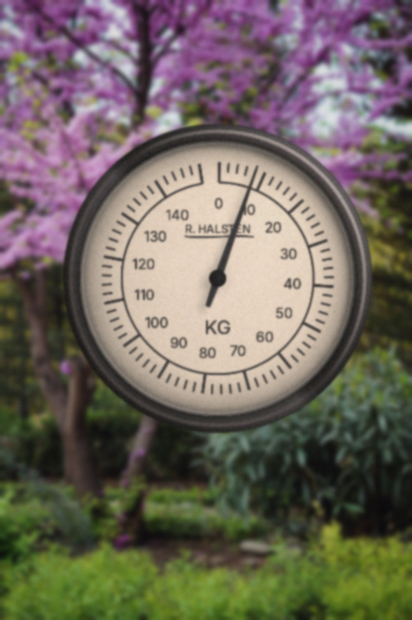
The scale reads 8 kg
